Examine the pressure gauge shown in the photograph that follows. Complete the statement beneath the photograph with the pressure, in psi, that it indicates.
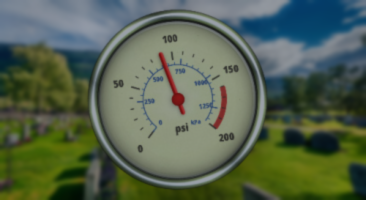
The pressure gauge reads 90 psi
